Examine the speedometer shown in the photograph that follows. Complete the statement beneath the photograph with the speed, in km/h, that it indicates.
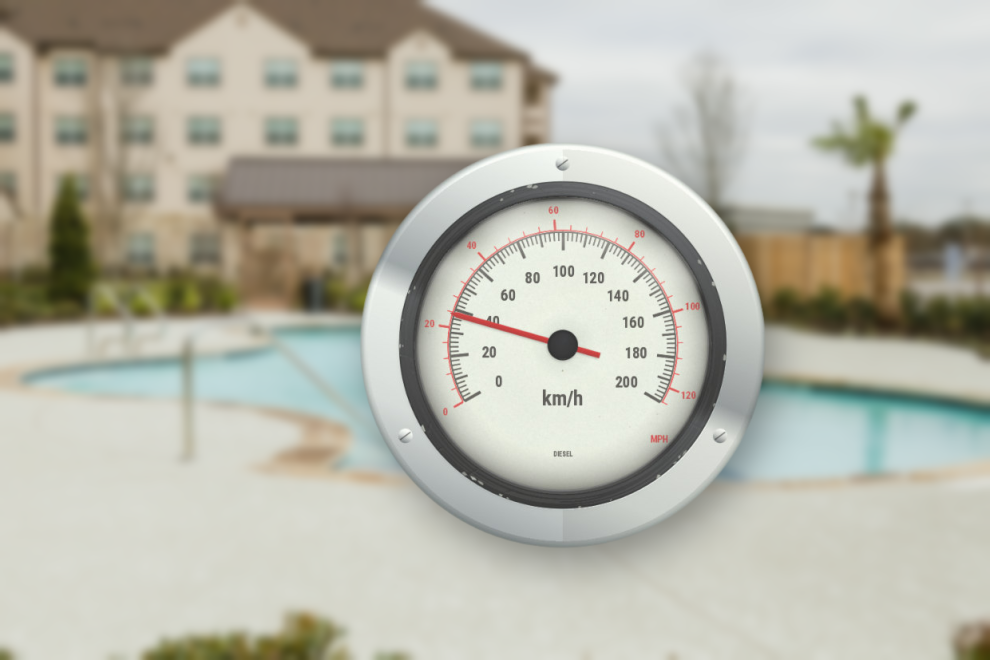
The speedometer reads 38 km/h
